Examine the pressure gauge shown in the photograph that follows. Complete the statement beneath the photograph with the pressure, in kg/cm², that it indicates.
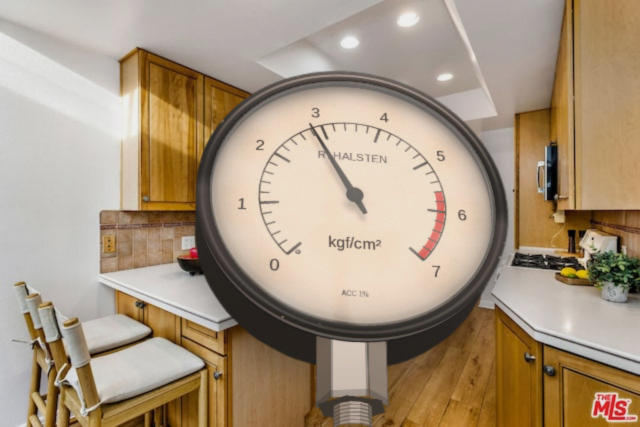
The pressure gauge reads 2.8 kg/cm²
